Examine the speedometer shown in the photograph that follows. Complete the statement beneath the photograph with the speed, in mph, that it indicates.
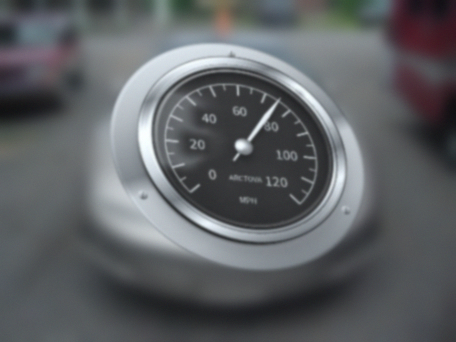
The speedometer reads 75 mph
